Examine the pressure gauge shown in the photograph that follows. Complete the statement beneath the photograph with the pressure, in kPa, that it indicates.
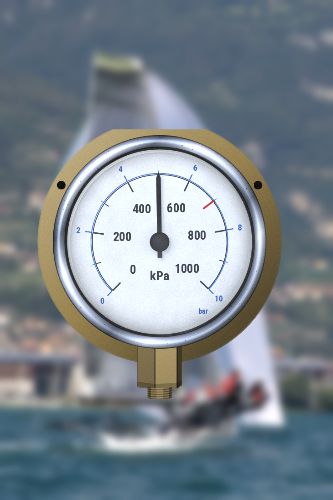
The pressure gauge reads 500 kPa
